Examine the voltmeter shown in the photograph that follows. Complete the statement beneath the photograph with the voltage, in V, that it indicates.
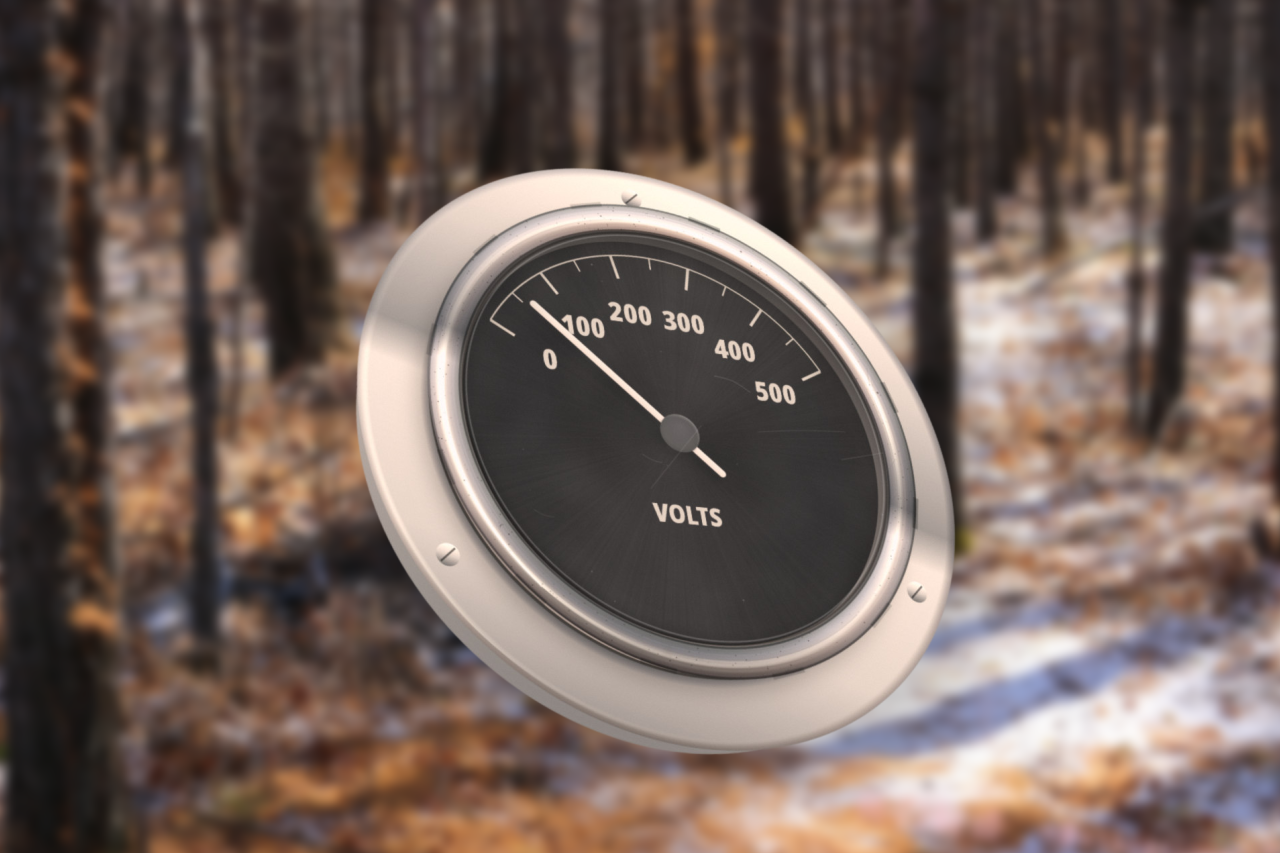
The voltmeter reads 50 V
